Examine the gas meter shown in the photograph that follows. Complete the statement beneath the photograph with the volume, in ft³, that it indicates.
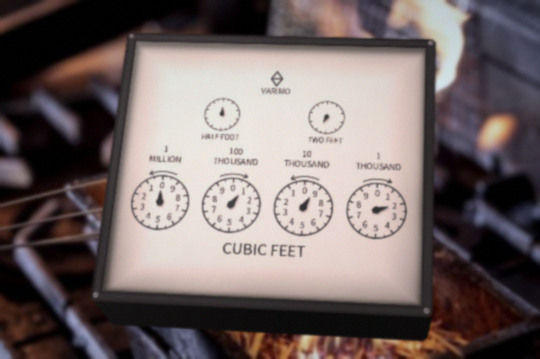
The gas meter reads 9200 ft³
